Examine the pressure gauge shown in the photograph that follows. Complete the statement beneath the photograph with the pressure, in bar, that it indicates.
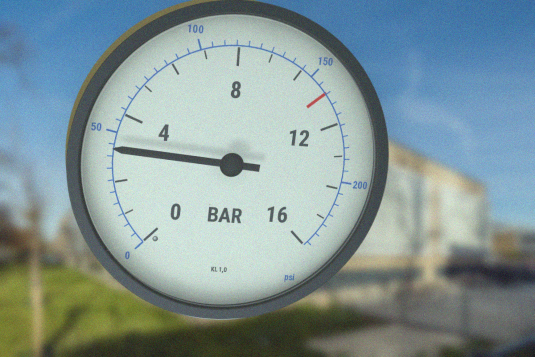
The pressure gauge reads 3 bar
